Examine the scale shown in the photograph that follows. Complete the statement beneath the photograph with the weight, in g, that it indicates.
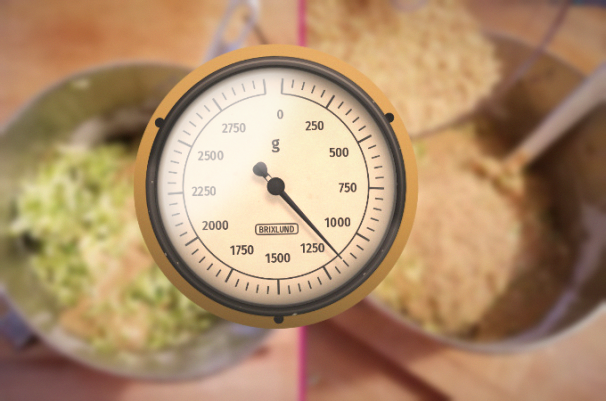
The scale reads 1150 g
